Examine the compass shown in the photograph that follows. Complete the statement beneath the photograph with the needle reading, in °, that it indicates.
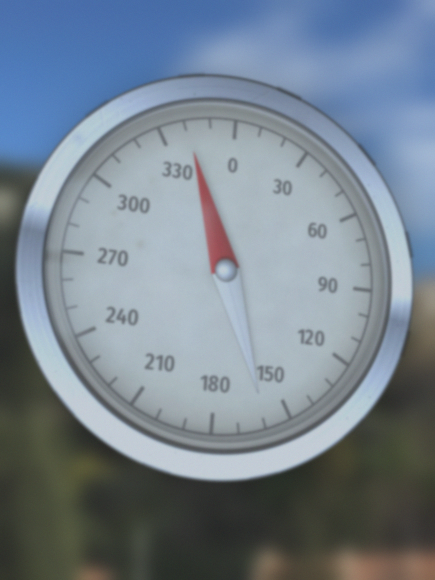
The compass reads 340 °
